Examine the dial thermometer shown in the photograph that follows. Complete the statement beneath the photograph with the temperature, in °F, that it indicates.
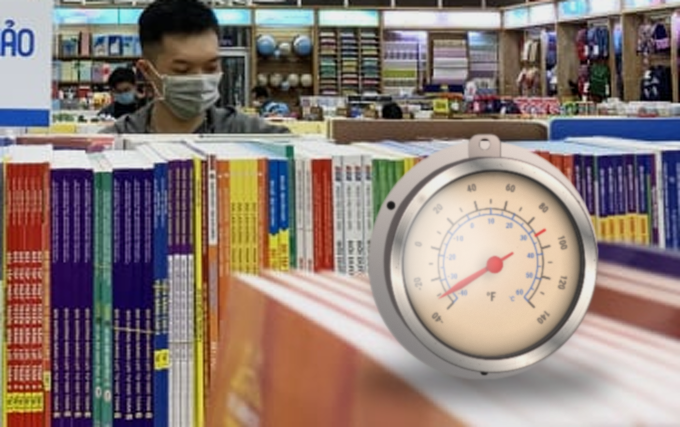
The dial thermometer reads -30 °F
